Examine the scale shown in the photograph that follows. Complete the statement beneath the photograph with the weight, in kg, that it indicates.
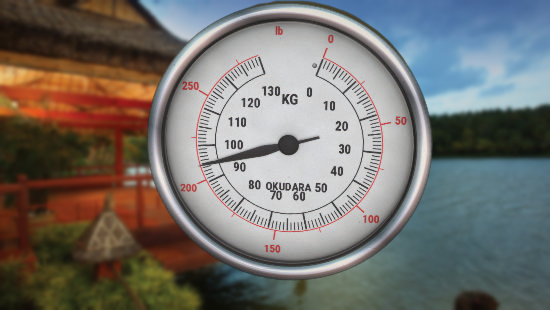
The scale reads 95 kg
